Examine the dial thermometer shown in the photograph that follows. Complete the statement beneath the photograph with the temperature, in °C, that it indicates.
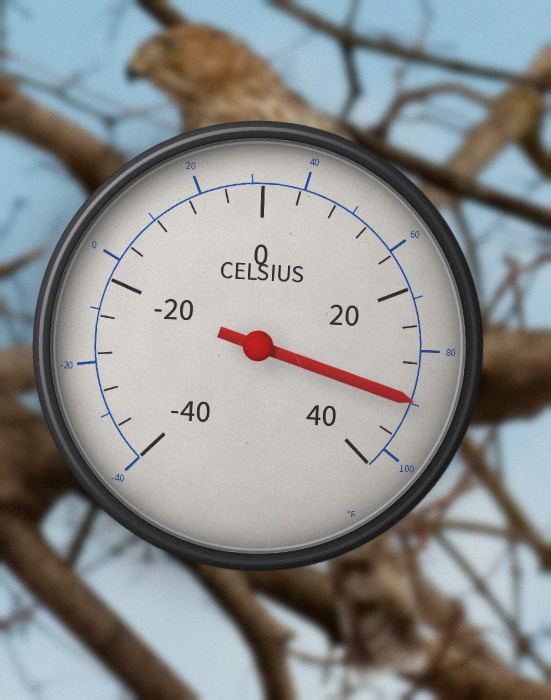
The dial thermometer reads 32 °C
